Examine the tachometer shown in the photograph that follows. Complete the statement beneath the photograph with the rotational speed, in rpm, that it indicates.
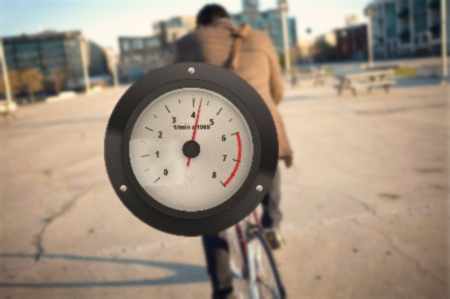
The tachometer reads 4250 rpm
